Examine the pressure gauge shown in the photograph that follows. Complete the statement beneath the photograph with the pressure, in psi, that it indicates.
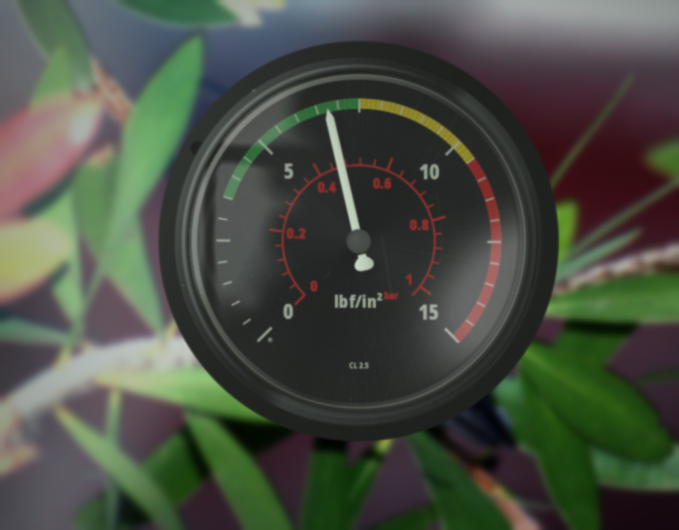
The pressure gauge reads 6.75 psi
